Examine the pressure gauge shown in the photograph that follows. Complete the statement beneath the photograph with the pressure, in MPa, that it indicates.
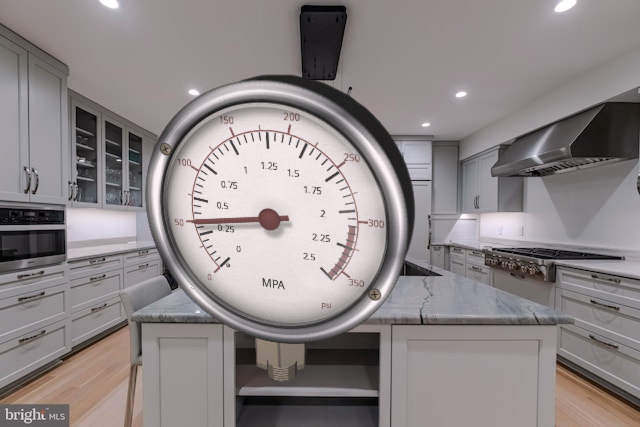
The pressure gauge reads 0.35 MPa
